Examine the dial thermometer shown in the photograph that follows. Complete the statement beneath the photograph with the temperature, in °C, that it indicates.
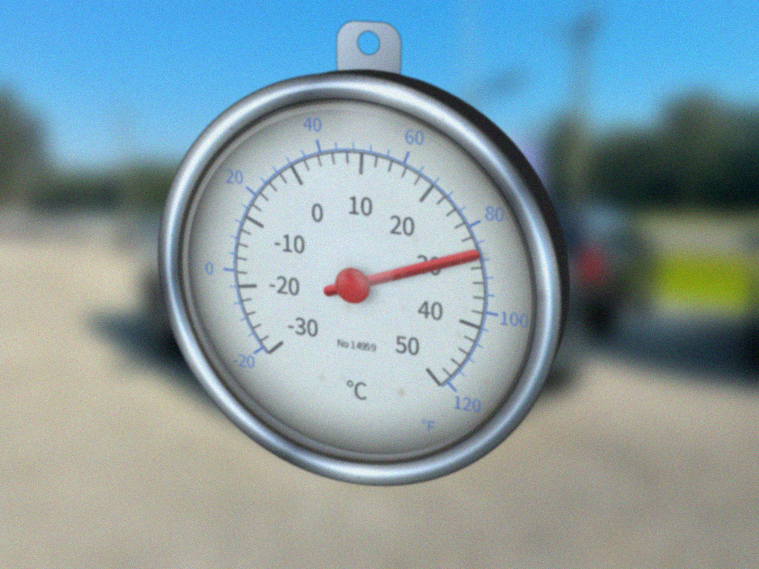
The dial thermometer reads 30 °C
